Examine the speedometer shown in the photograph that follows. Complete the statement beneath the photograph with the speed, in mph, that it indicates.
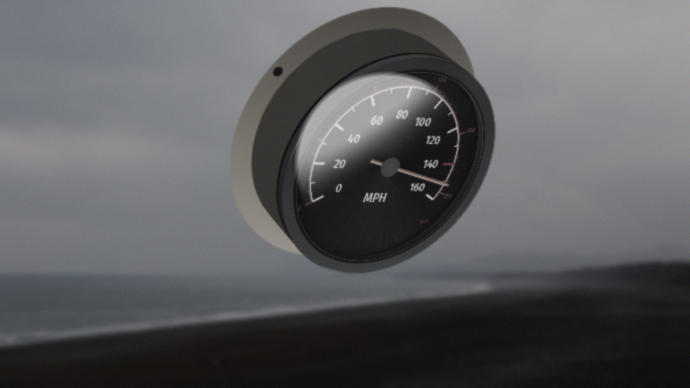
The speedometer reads 150 mph
